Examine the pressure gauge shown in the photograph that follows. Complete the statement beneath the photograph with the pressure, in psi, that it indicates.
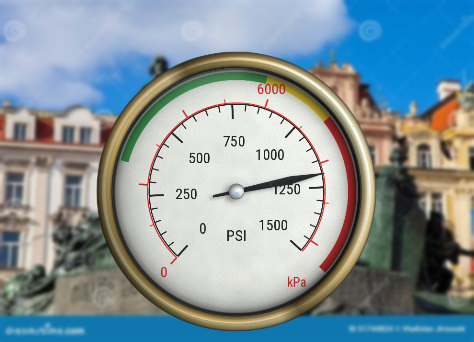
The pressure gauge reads 1200 psi
